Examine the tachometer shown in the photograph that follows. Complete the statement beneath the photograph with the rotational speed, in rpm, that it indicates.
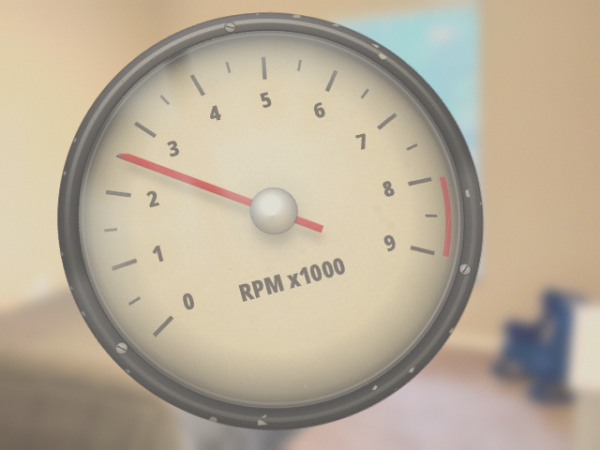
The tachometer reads 2500 rpm
